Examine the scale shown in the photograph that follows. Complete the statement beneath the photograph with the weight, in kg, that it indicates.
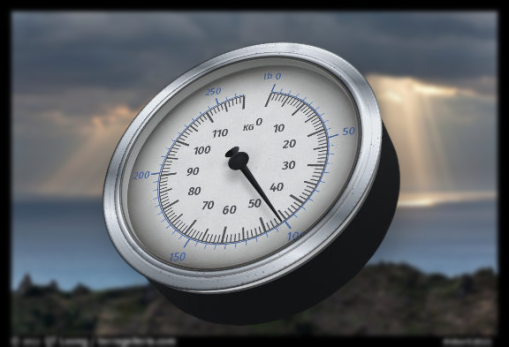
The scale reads 46 kg
